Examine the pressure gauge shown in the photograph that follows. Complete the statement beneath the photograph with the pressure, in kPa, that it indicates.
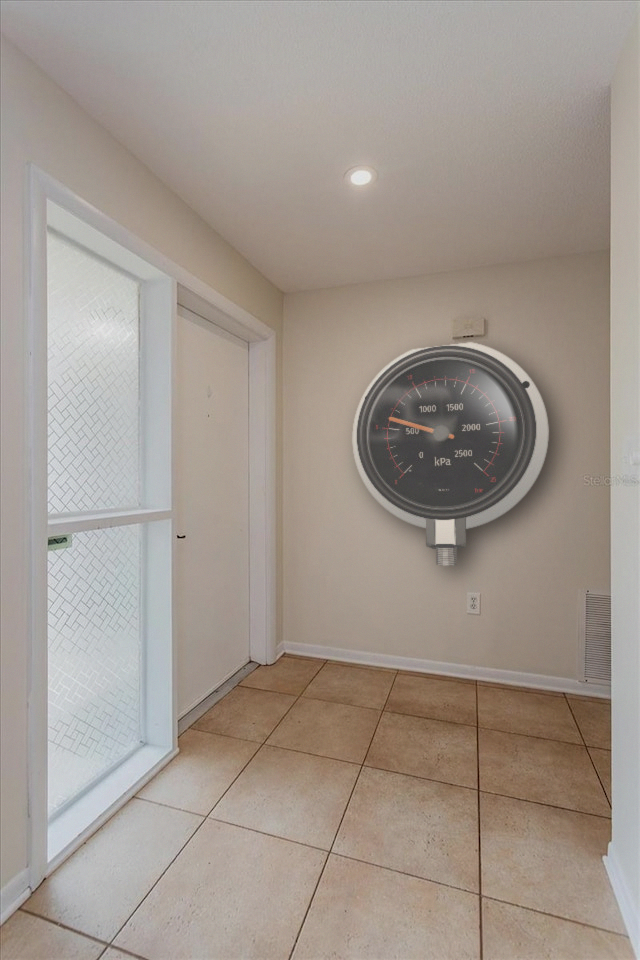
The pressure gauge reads 600 kPa
